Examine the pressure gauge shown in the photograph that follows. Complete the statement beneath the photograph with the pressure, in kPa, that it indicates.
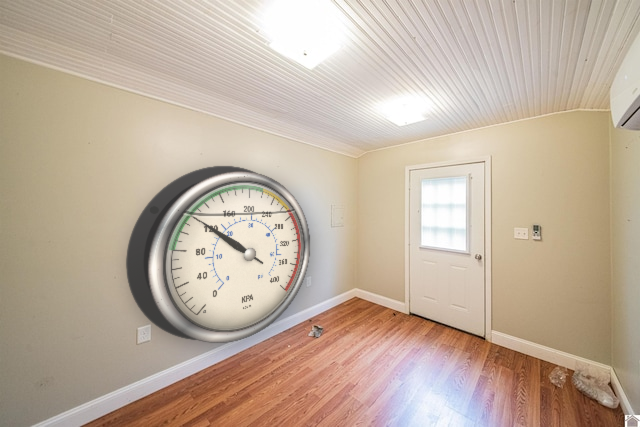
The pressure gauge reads 120 kPa
